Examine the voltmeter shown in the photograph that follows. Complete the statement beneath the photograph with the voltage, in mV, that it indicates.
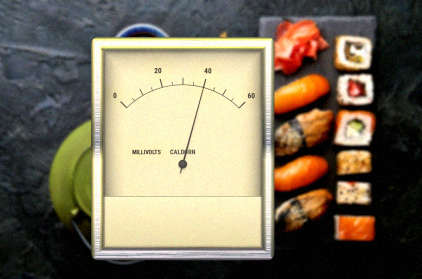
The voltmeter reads 40 mV
